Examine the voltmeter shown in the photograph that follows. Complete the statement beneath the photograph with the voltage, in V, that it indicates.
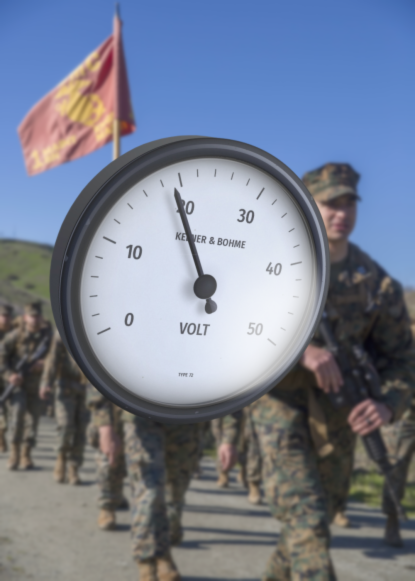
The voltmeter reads 19 V
